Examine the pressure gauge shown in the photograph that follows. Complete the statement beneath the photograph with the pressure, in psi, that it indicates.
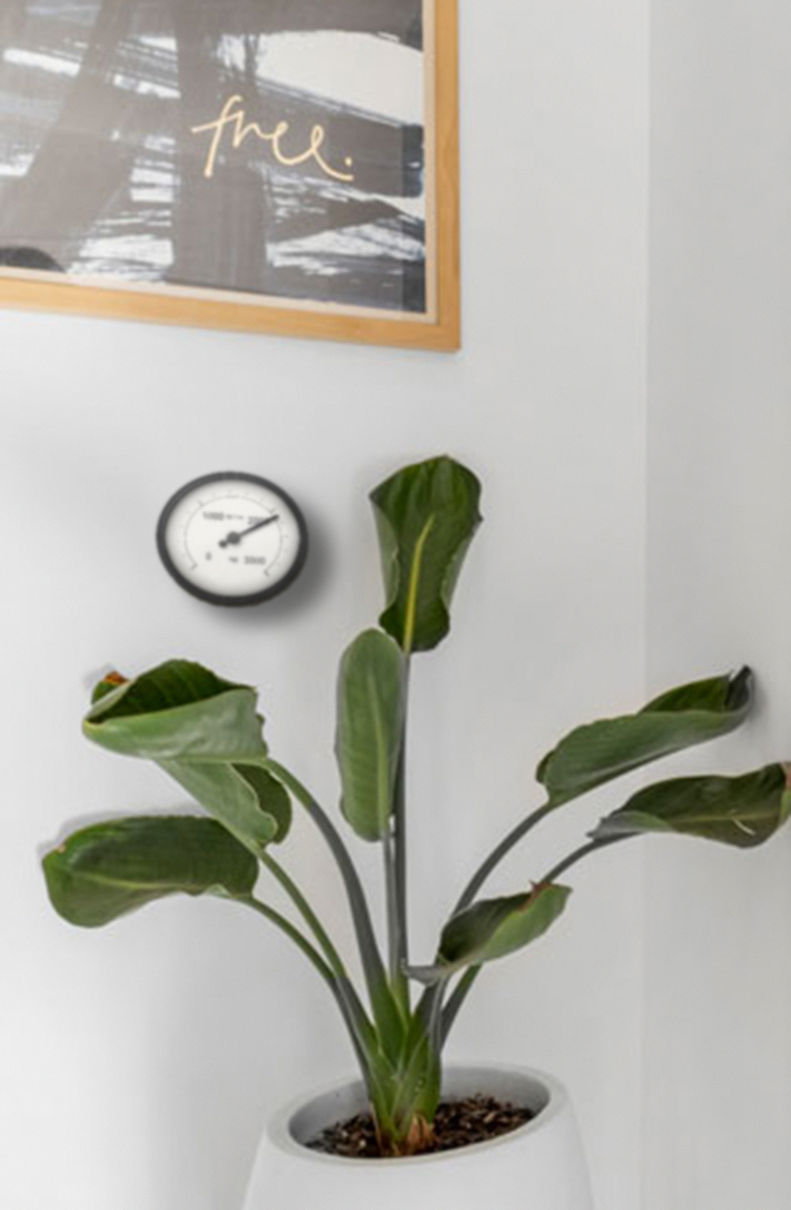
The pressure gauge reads 2100 psi
